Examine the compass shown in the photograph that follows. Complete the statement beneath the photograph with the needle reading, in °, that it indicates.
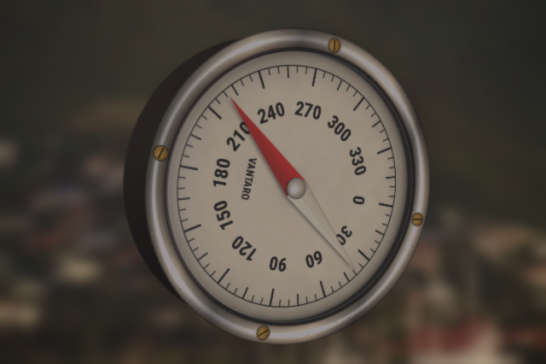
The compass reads 220 °
